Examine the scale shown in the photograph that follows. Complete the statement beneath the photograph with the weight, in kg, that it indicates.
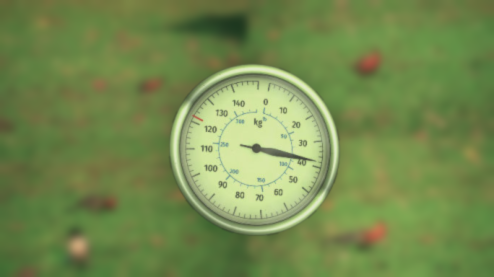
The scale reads 38 kg
